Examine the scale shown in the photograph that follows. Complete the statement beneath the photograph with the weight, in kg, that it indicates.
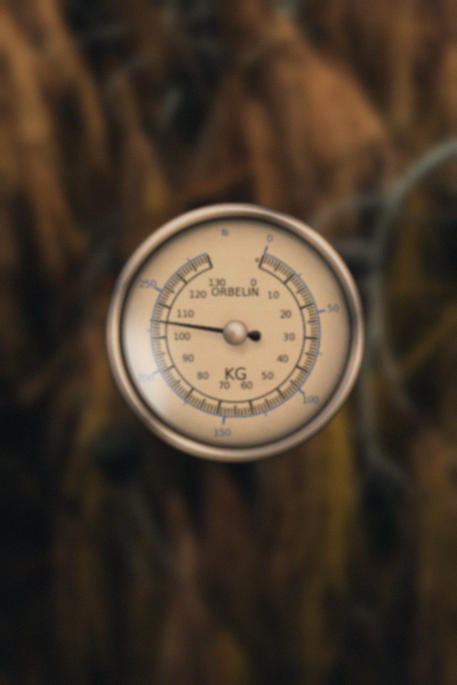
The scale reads 105 kg
